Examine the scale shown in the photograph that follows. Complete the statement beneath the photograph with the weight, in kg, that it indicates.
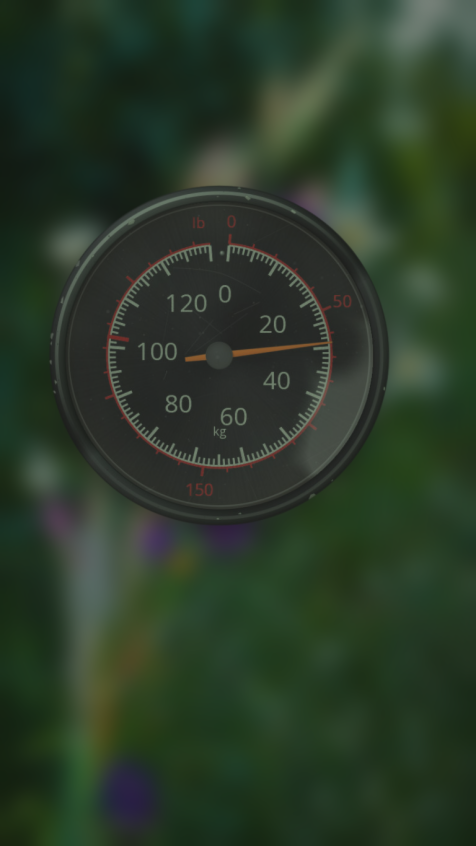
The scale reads 29 kg
